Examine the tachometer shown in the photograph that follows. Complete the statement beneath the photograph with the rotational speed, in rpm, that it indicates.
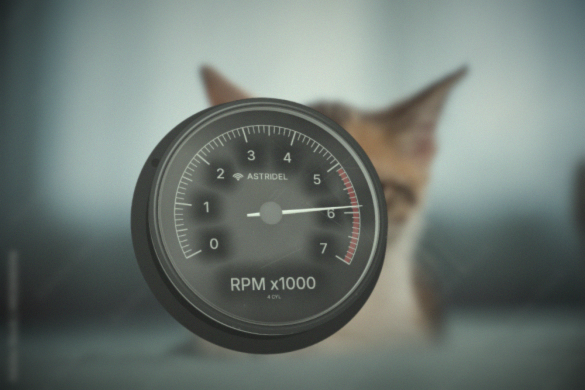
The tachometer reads 5900 rpm
